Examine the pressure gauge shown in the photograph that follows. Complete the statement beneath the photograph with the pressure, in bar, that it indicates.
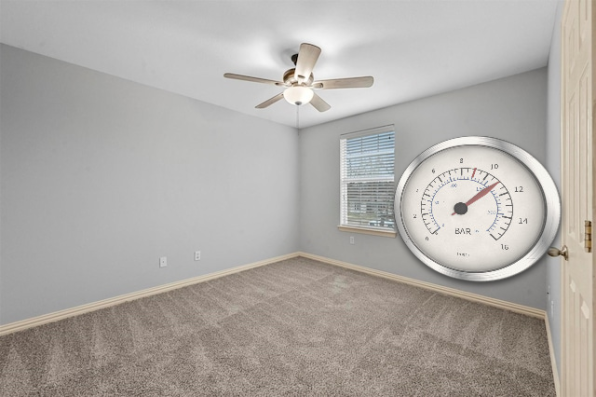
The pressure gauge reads 11 bar
